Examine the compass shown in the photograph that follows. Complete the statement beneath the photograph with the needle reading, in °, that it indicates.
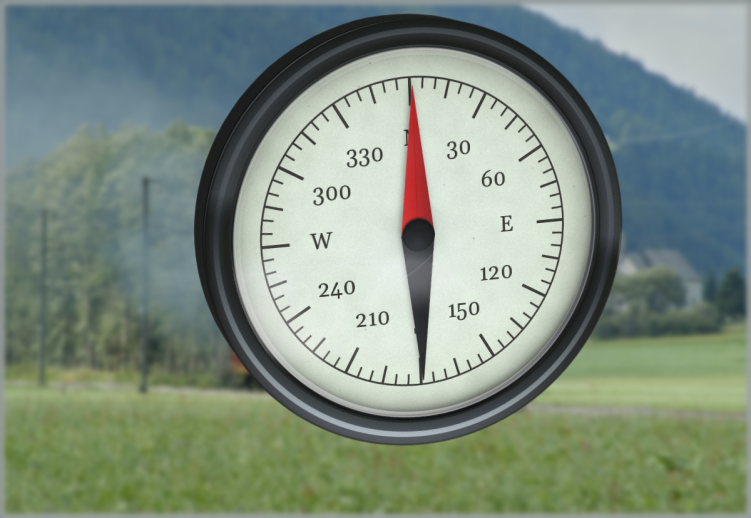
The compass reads 0 °
